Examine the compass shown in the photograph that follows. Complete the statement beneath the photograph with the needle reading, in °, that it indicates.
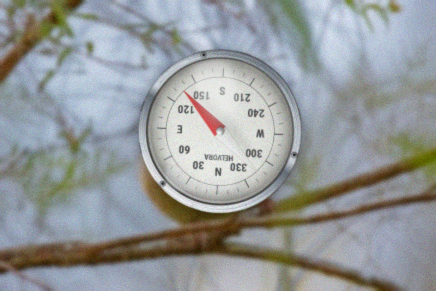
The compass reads 135 °
